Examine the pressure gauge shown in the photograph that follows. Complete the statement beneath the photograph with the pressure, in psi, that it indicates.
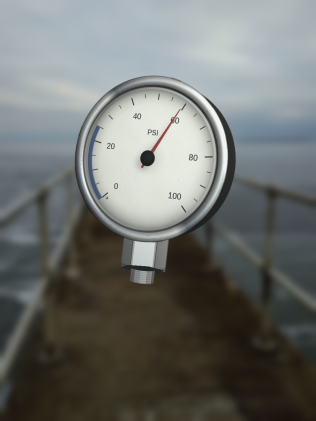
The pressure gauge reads 60 psi
